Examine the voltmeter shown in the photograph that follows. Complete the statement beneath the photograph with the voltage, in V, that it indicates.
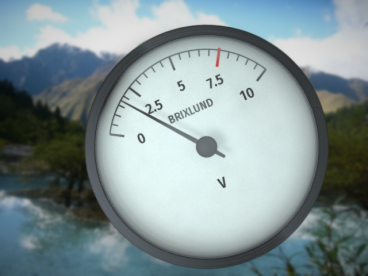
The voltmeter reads 1.75 V
